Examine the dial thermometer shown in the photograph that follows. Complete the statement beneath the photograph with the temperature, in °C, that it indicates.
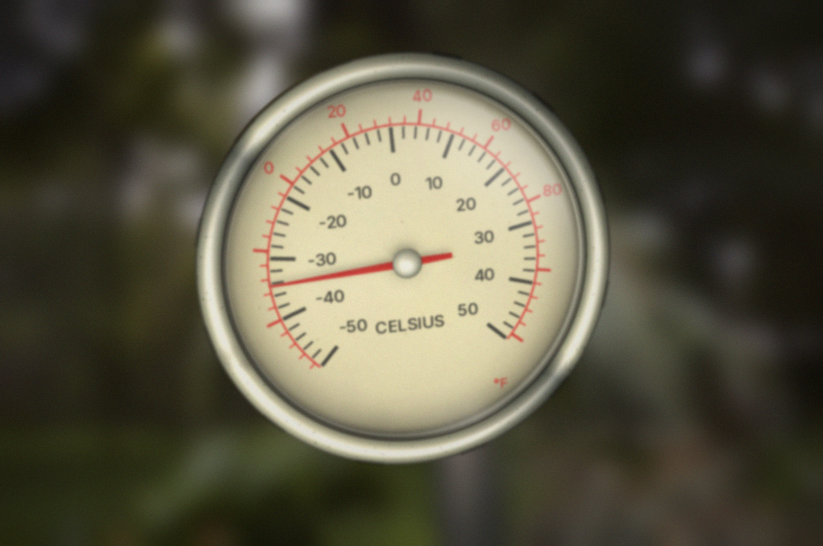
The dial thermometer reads -34 °C
